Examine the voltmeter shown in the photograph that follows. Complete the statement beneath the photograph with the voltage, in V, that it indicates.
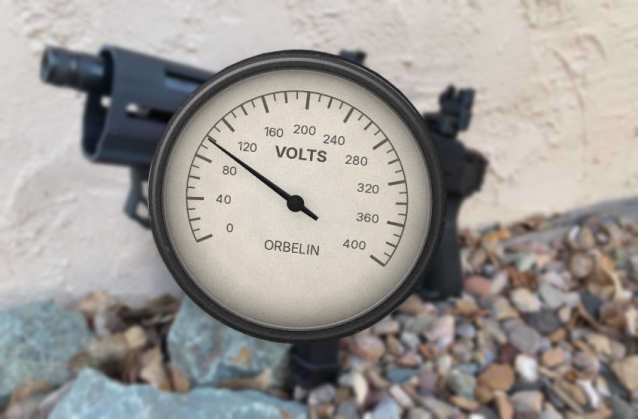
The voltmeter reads 100 V
